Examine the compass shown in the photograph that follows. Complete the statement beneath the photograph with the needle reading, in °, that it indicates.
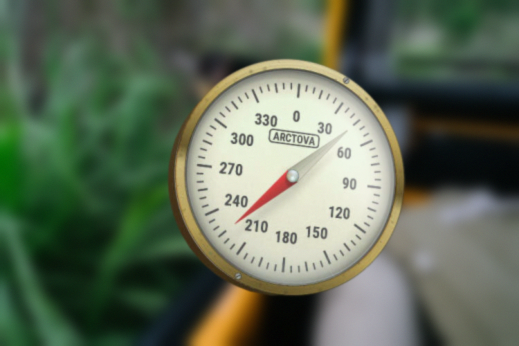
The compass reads 225 °
